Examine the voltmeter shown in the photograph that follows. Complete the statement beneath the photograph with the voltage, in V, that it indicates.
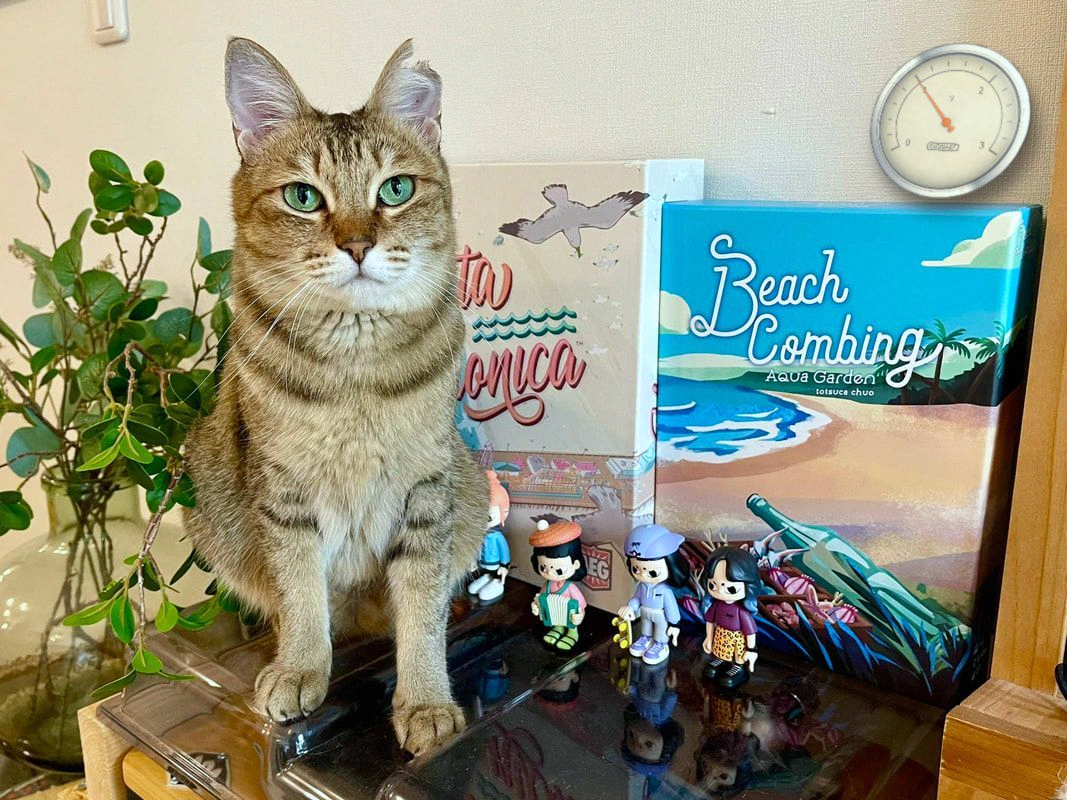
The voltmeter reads 1 V
